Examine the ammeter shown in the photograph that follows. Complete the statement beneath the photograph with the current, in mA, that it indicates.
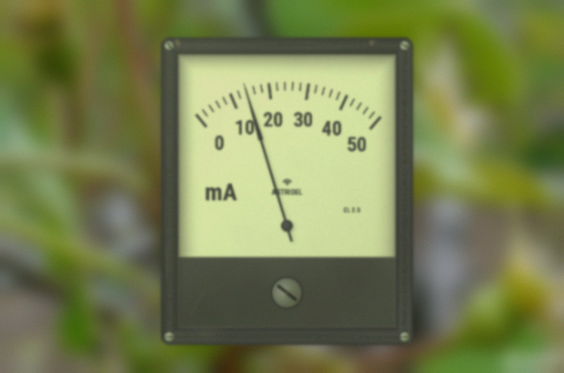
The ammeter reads 14 mA
